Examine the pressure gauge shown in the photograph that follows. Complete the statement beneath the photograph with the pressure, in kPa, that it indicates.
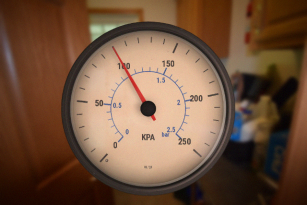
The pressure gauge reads 100 kPa
